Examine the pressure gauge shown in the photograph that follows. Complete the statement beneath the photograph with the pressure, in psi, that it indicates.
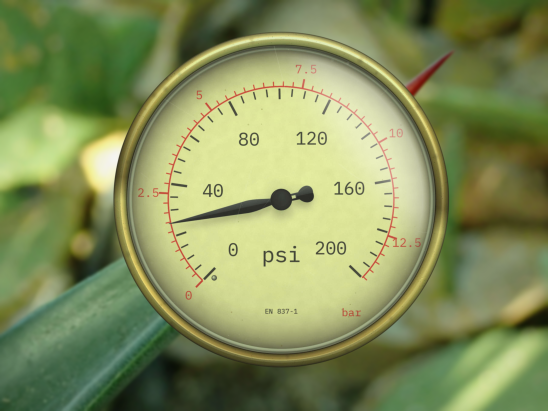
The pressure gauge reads 25 psi
